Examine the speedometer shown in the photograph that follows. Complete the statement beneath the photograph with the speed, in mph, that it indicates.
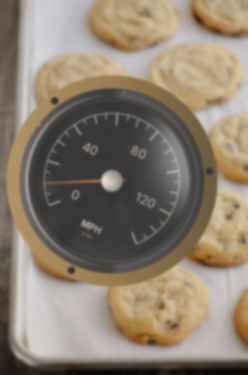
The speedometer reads 10 mph
